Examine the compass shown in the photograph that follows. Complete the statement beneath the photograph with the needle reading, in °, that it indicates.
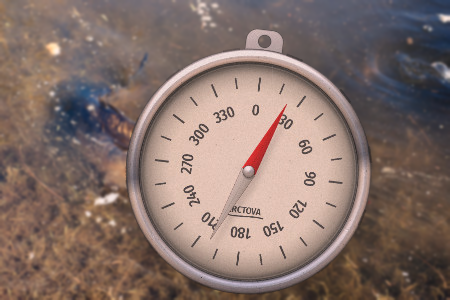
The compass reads 22.5 °
